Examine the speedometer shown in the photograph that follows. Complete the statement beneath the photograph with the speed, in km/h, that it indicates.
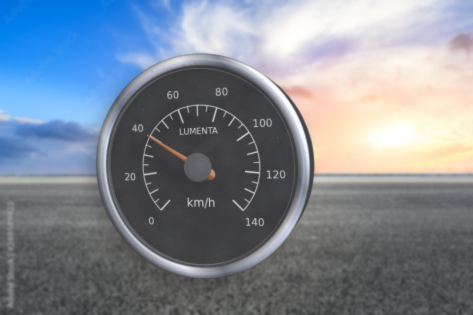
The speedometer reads 40 km/h
